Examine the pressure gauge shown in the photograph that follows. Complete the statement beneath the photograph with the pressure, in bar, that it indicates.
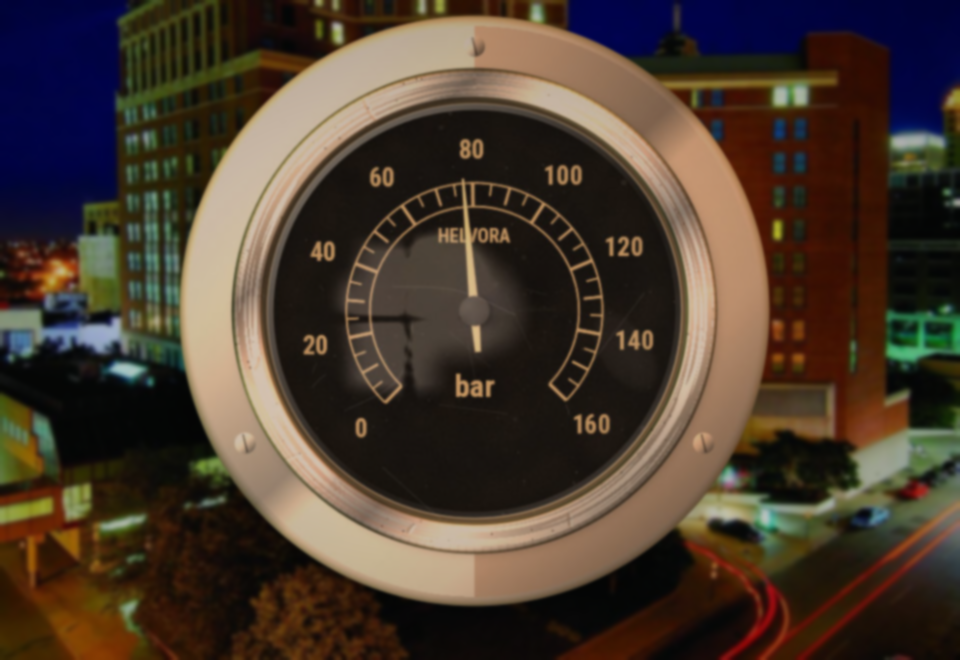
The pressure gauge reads 77.5 bar
